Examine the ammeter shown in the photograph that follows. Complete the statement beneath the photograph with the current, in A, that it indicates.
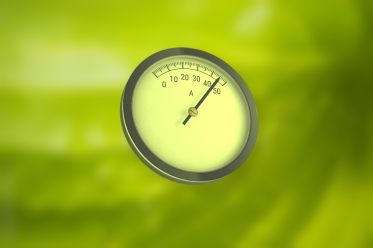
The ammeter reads 45 A
